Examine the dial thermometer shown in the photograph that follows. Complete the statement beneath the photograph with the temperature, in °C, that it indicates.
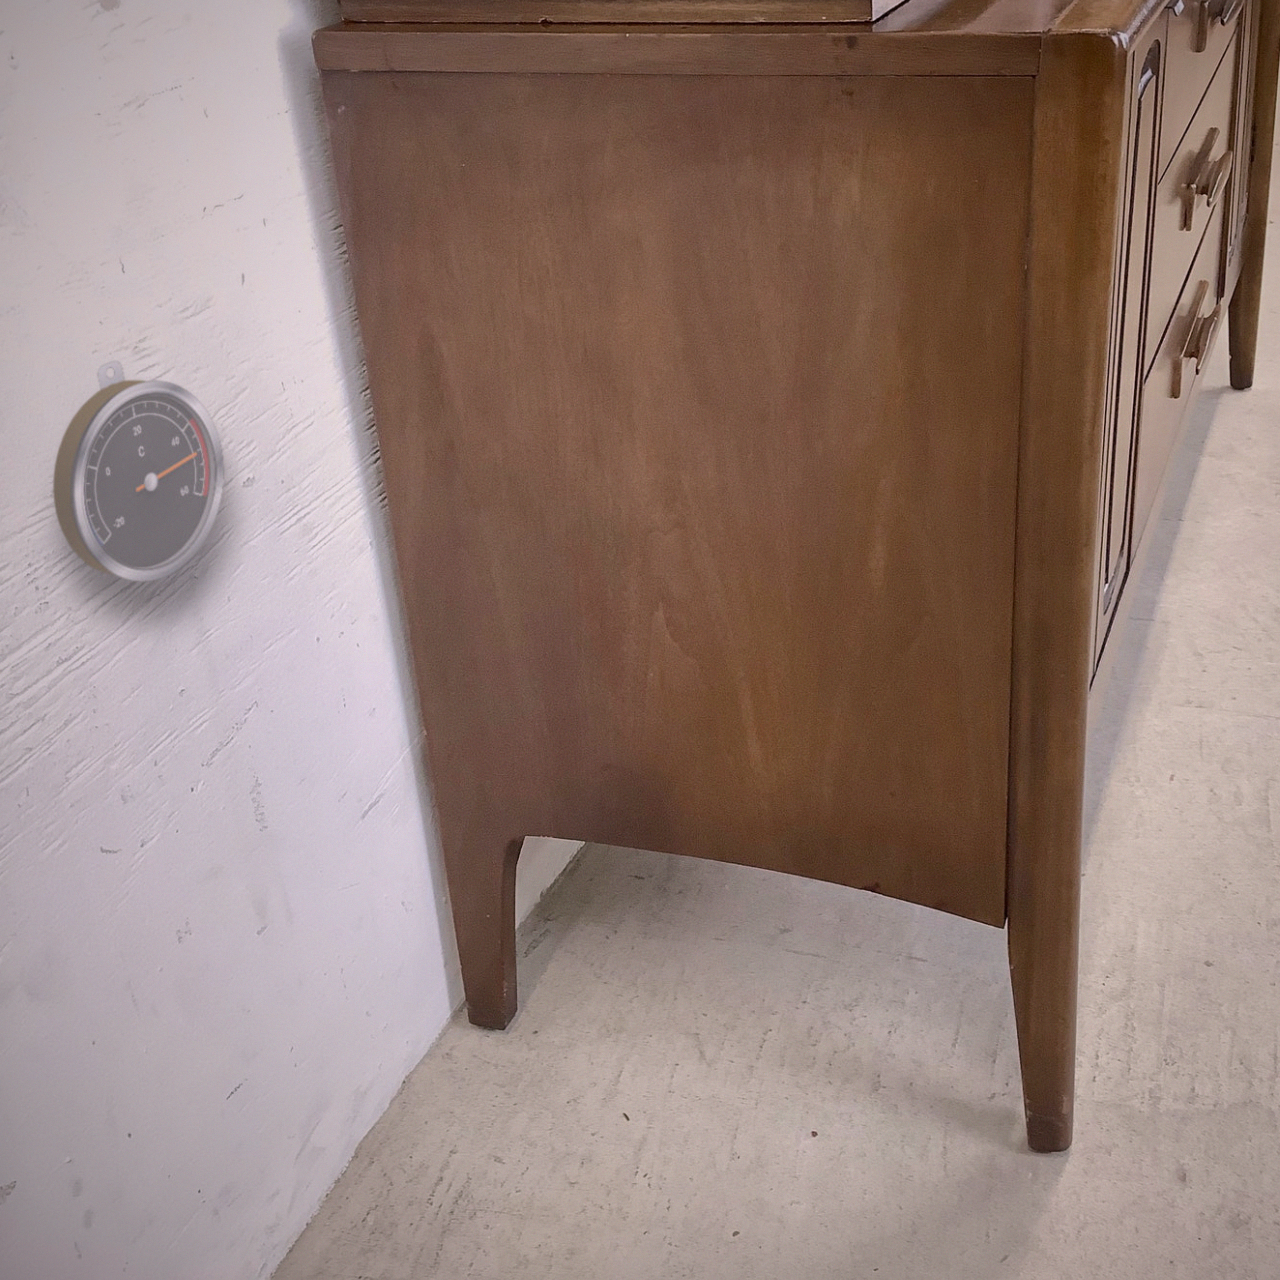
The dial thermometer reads 48 °C
